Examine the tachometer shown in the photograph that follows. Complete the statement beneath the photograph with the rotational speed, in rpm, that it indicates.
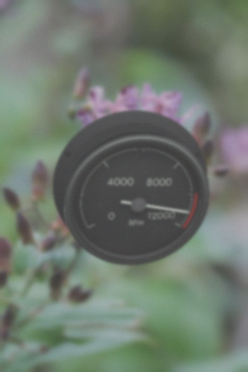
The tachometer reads 11000 rpm
